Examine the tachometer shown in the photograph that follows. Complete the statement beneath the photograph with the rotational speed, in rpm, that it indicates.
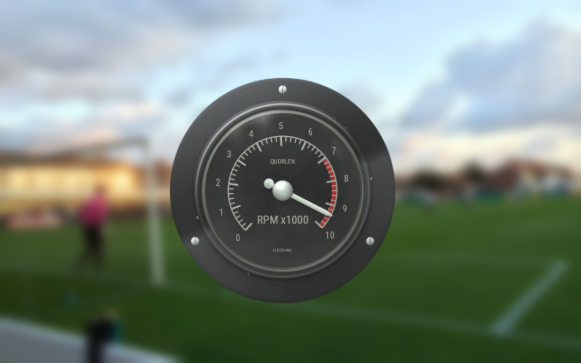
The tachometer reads 9400 rpm
